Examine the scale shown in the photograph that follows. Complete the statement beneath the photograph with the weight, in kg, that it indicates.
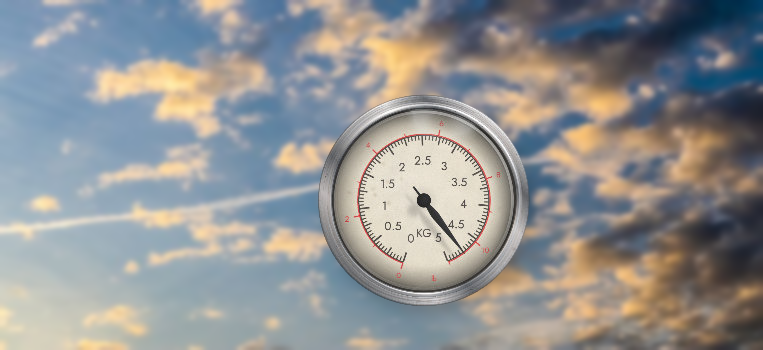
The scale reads 4.75 kg
